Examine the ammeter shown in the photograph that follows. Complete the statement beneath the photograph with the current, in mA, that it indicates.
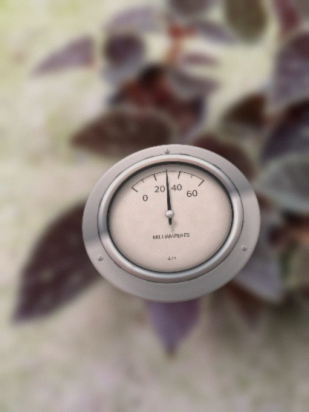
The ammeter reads 30 mA
